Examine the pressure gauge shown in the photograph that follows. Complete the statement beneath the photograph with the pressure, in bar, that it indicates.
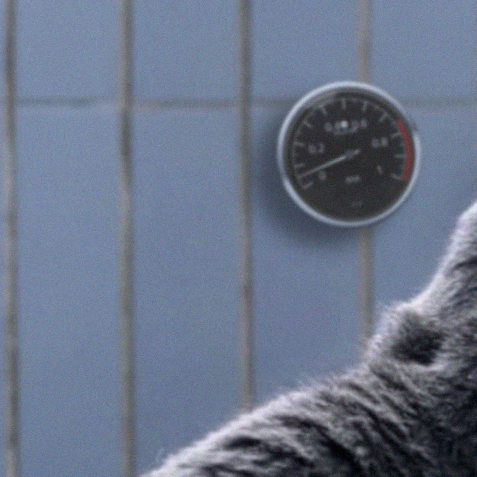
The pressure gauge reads 0.05 bar
